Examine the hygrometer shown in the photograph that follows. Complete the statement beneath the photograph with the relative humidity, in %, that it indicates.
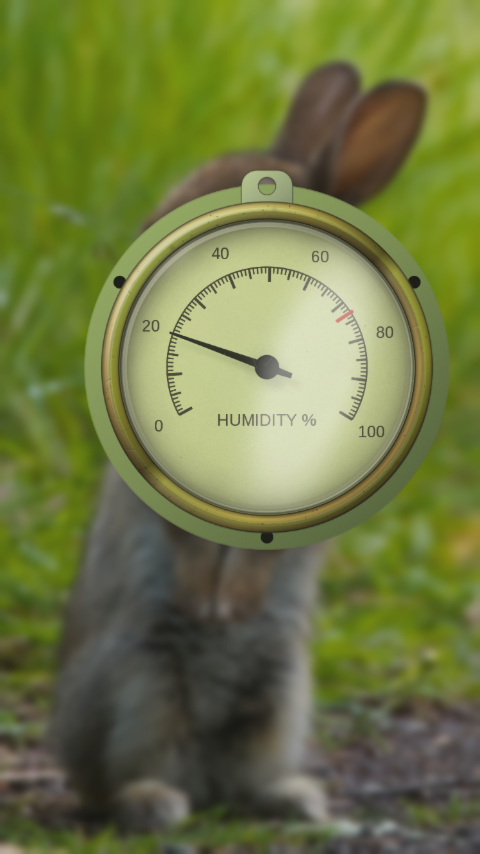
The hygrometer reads 20 %
